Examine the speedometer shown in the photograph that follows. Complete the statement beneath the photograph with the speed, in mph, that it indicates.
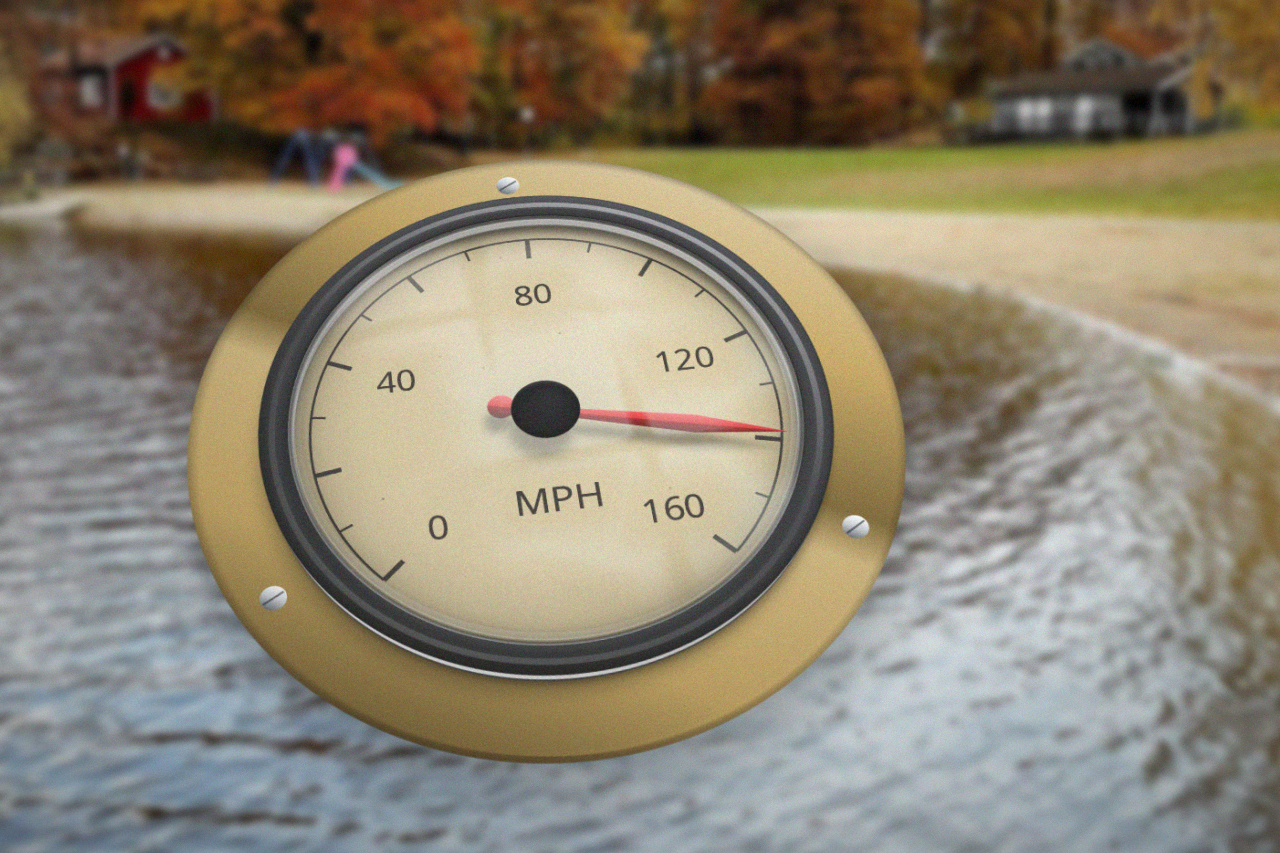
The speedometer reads 140 mph
